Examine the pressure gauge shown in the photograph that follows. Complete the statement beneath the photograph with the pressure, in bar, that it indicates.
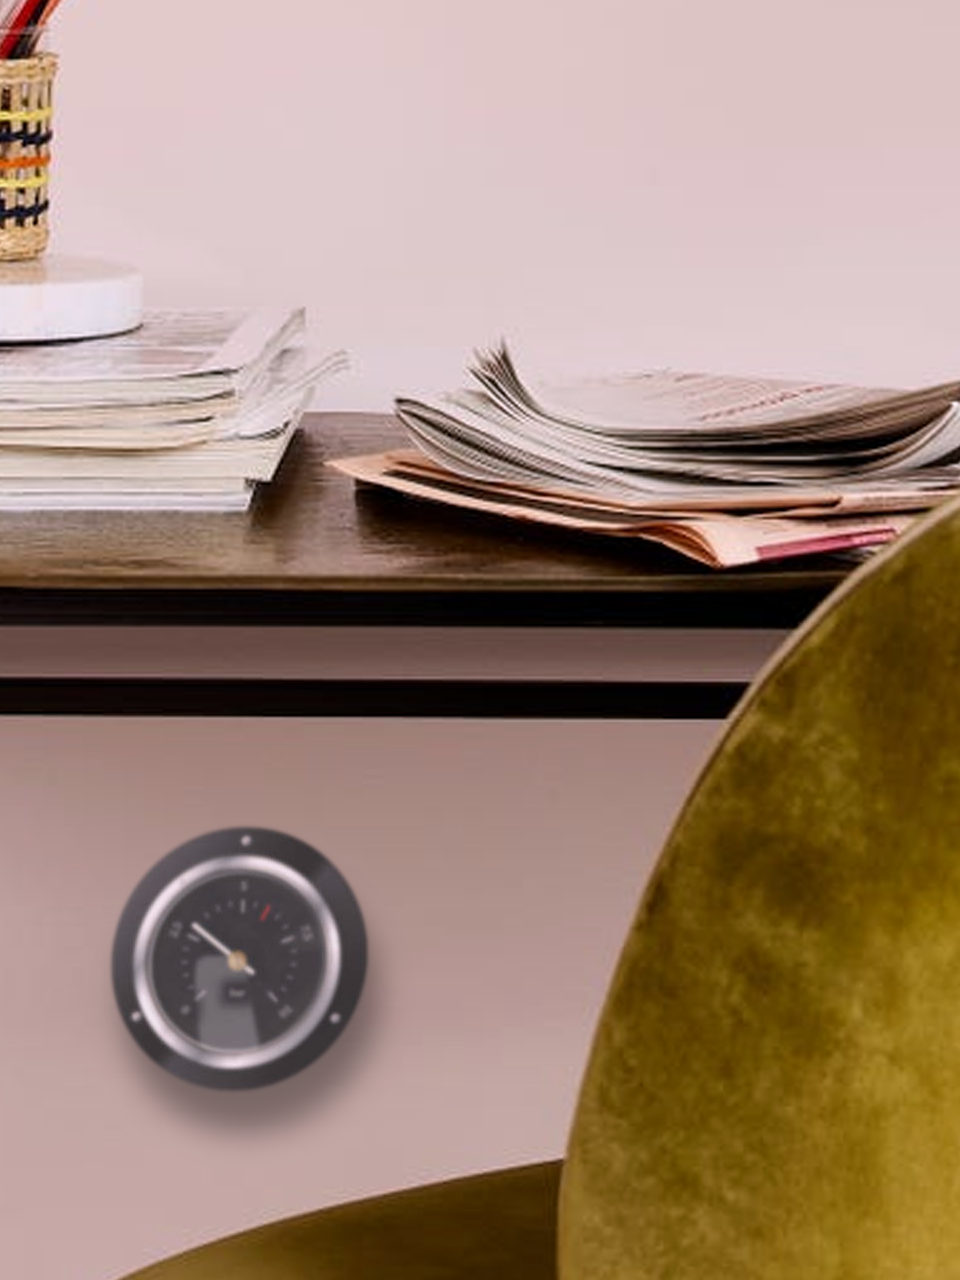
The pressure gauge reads 3 bar
